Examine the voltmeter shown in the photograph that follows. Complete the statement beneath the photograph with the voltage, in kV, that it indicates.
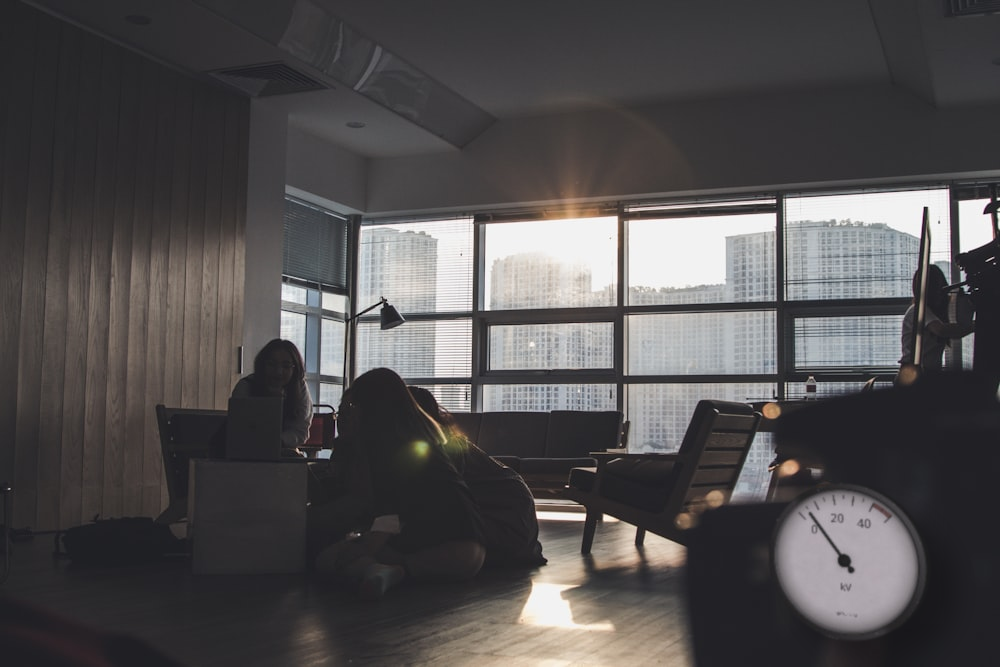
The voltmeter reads 5 kV
